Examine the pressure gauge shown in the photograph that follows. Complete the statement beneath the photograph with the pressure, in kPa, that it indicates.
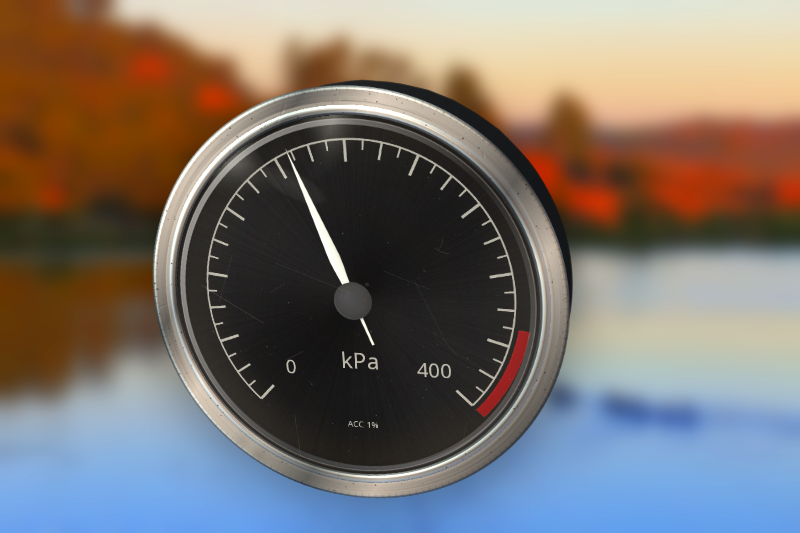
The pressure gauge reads 170 kPa
